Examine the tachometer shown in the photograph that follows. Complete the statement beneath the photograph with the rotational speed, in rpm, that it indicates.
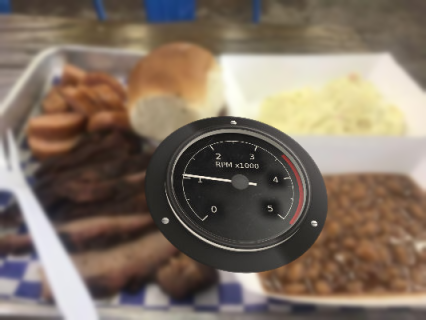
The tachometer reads 1000 rpm
